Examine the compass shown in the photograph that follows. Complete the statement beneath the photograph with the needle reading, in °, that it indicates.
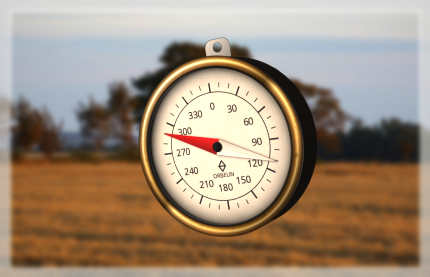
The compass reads 290 °
